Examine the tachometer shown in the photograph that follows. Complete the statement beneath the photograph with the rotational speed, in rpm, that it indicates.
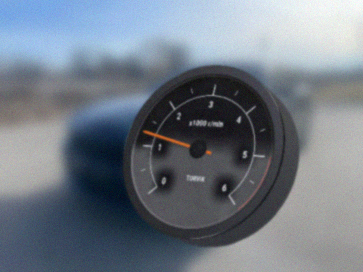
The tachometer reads 1250 rpm
